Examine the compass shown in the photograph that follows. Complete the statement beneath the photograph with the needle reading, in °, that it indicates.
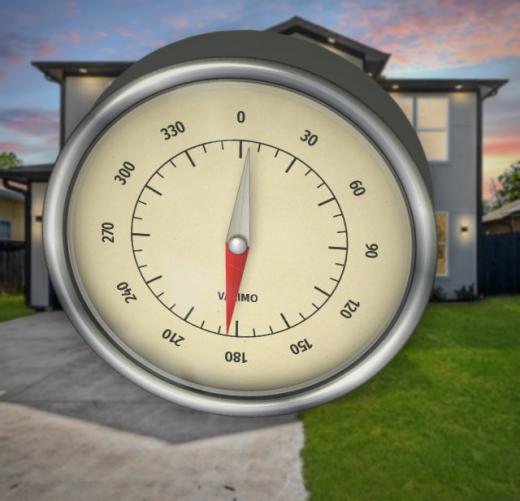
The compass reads 185 °
